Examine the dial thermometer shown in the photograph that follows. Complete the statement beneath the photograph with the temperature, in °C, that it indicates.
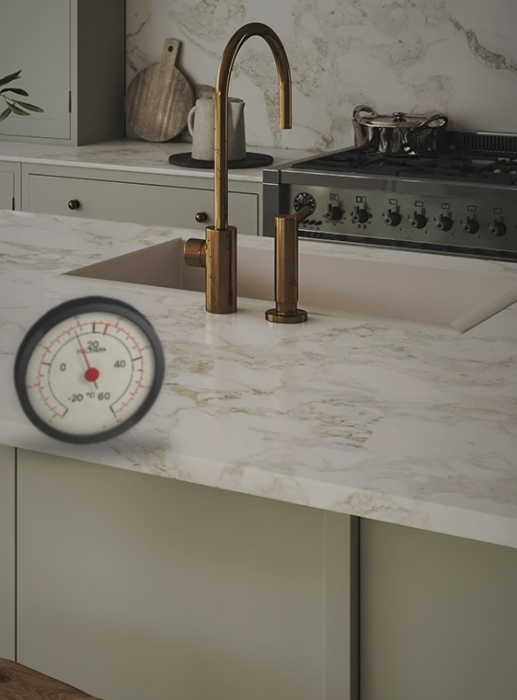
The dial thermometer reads 14 °C
